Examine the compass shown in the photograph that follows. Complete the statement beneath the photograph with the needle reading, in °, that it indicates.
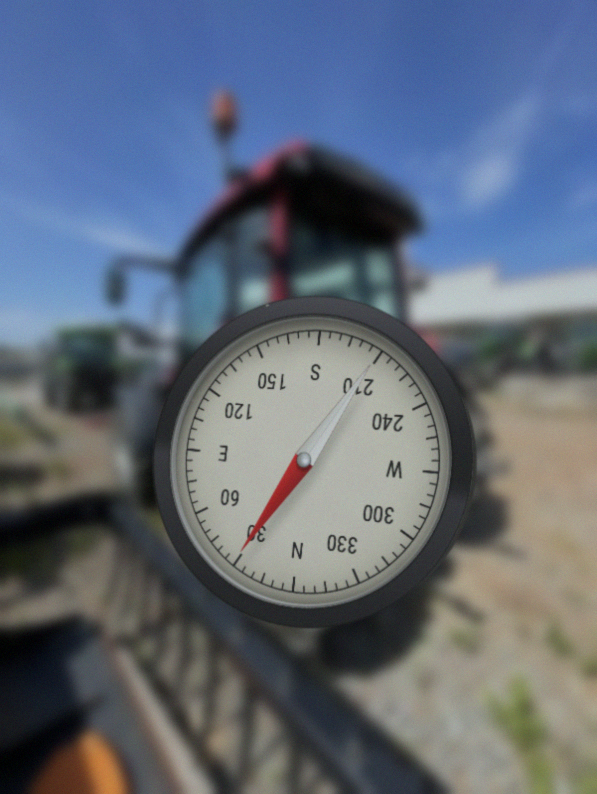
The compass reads 30 °
